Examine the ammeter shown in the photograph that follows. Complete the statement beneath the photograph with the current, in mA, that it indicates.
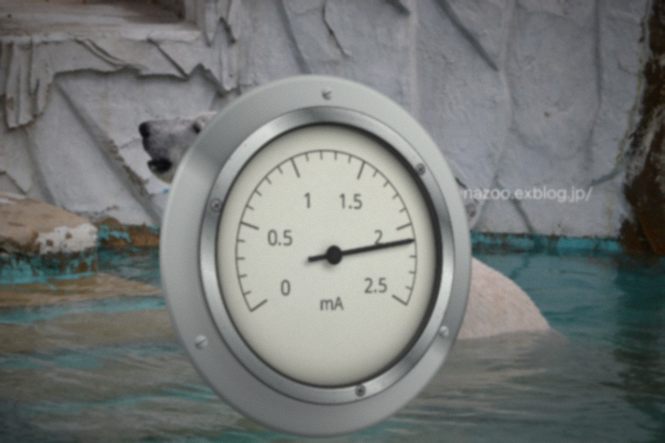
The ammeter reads 2.1 mA
